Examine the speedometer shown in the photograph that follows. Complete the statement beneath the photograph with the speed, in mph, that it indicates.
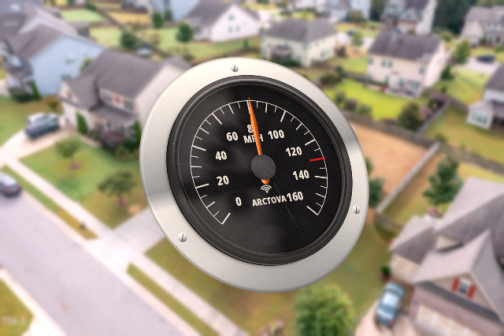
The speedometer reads 80 mph
